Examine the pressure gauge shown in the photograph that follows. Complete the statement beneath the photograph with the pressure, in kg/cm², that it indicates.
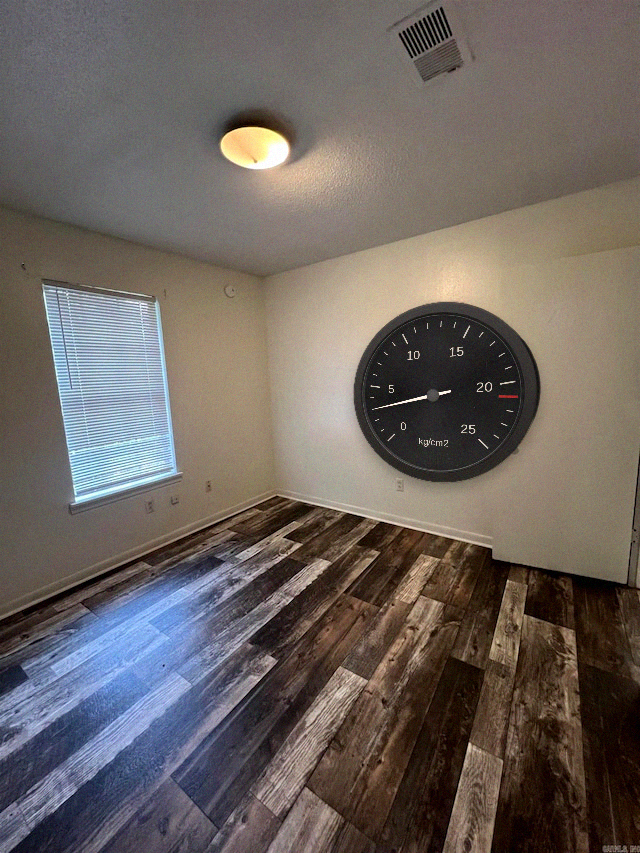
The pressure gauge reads 3 kg/cm²
